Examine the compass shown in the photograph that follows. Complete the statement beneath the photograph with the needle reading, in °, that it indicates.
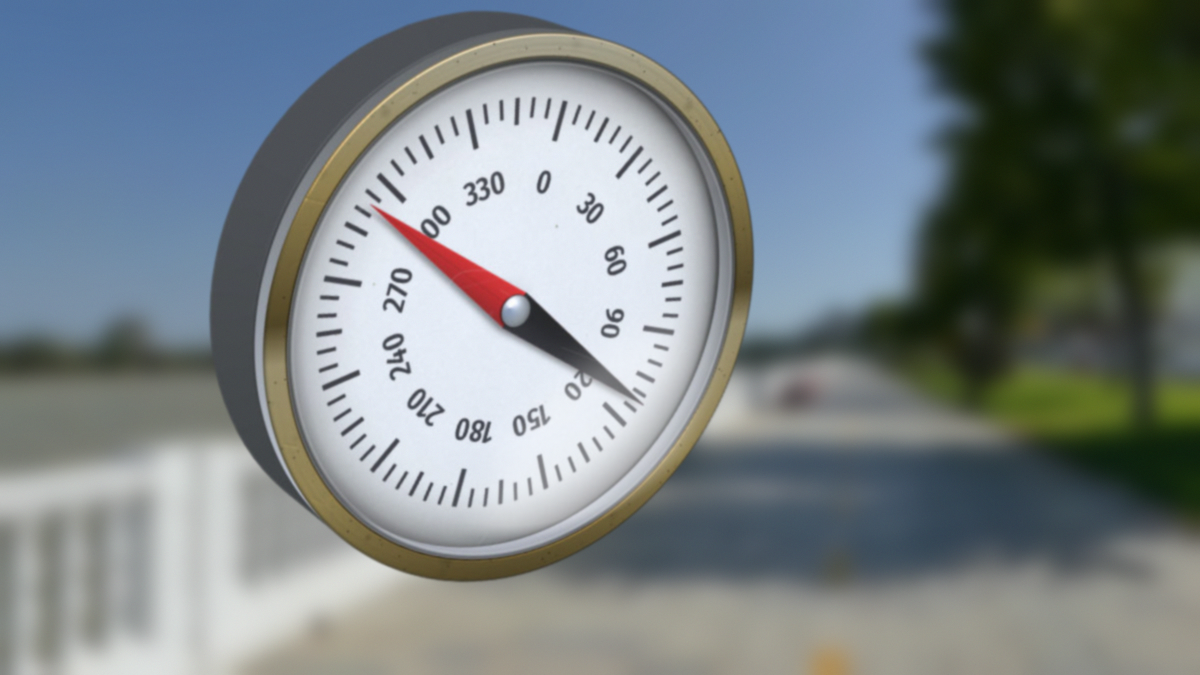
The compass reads 292.5 °
